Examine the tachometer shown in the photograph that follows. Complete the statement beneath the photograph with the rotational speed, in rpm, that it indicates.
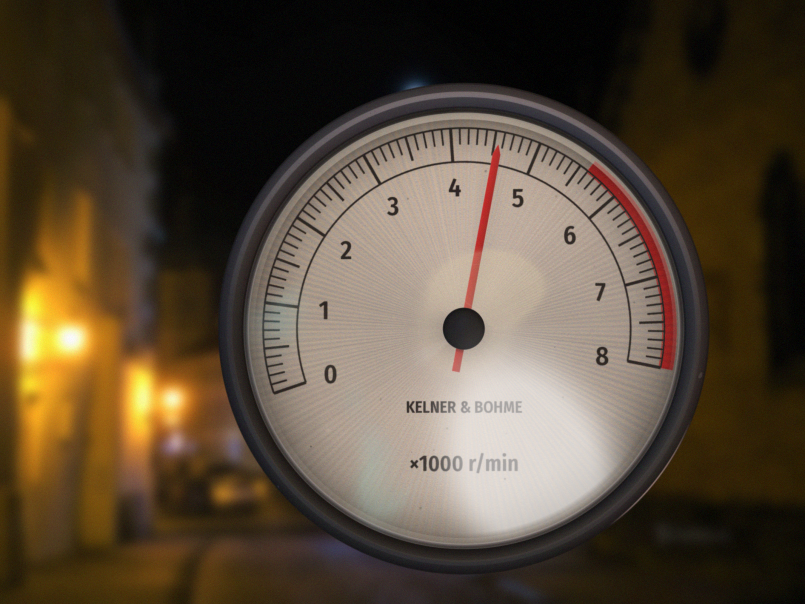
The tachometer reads 4550 rpm
